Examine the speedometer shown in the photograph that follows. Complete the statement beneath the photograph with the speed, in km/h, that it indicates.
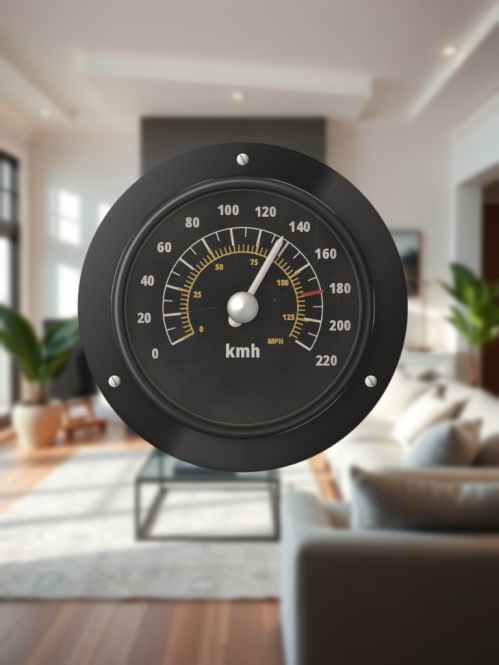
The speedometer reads 135 km/h
